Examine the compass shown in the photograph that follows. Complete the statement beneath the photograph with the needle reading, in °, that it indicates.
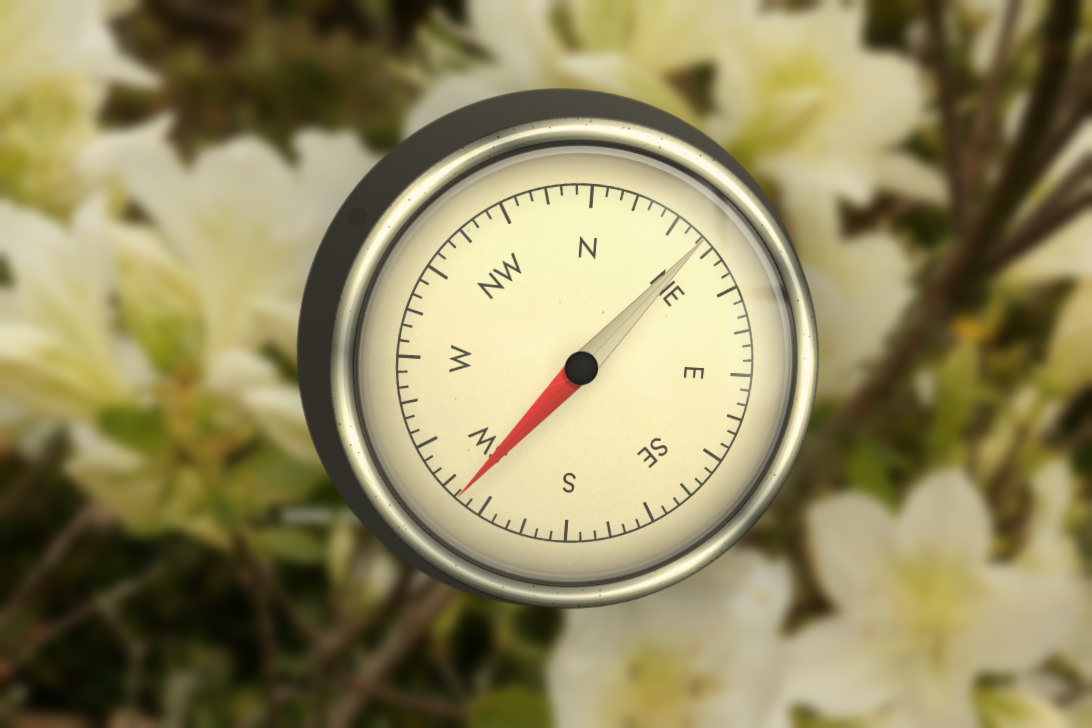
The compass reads 220 °
